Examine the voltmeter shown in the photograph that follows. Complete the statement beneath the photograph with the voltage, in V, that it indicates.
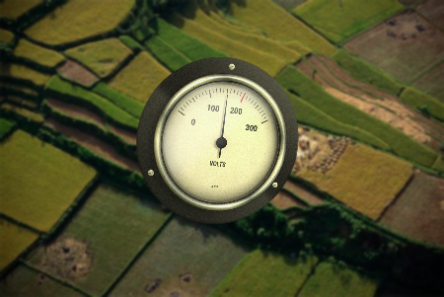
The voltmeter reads 150 V
